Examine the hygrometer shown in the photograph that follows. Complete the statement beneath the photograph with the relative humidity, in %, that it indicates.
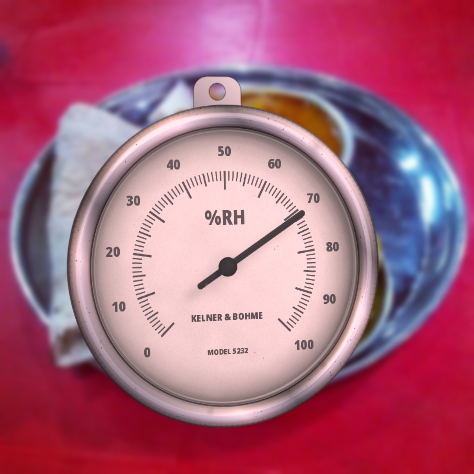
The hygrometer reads 71 %
